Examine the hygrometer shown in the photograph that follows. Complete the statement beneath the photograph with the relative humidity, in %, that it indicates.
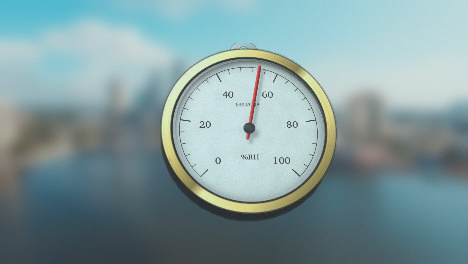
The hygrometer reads 54 %
